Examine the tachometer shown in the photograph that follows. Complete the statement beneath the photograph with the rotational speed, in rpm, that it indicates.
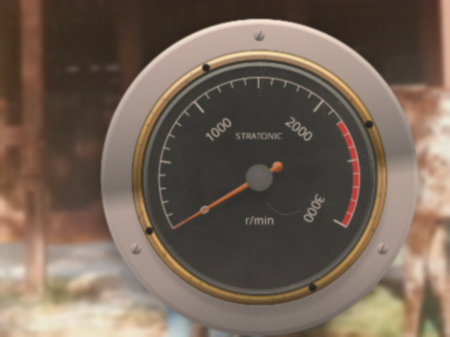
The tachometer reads 0 rpm
